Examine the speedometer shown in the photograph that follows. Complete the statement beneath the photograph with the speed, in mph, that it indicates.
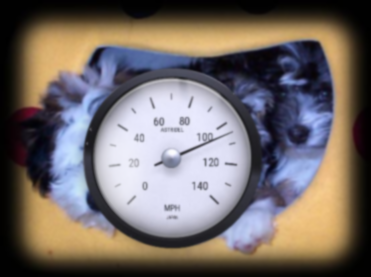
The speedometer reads 105 mph
